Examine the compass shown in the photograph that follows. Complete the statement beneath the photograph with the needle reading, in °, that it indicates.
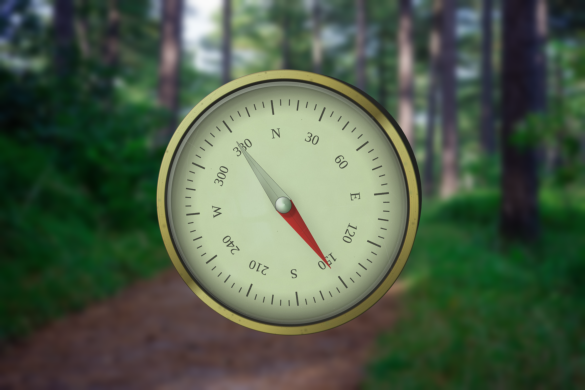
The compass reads 150 °
